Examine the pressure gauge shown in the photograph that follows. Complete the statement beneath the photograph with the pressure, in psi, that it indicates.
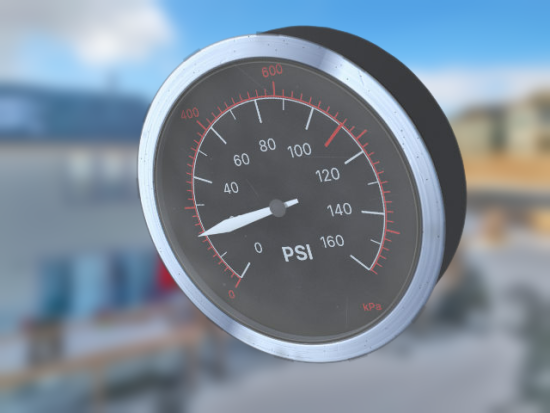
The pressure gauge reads 20 psi
